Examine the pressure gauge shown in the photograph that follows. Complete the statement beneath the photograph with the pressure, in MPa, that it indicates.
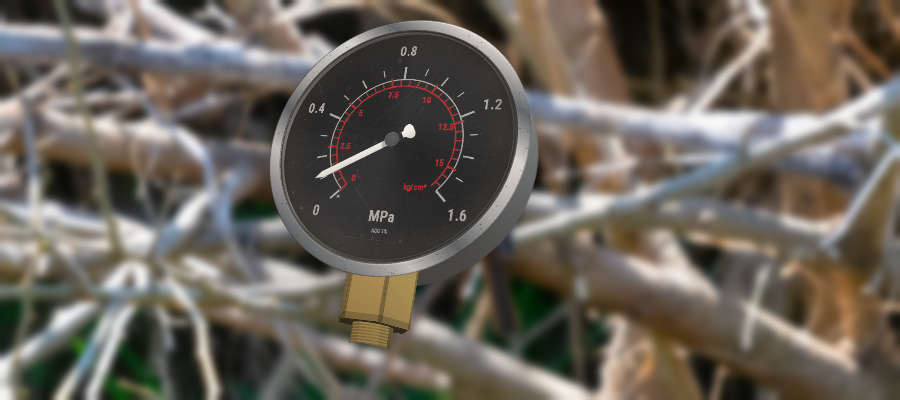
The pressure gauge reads 0.1 MPa
